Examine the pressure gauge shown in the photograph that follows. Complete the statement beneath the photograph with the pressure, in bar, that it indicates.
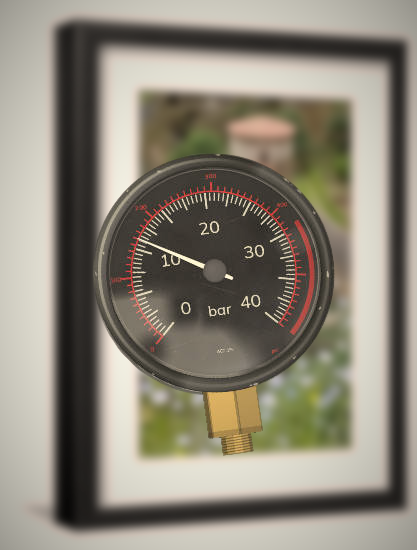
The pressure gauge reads 11 bar
